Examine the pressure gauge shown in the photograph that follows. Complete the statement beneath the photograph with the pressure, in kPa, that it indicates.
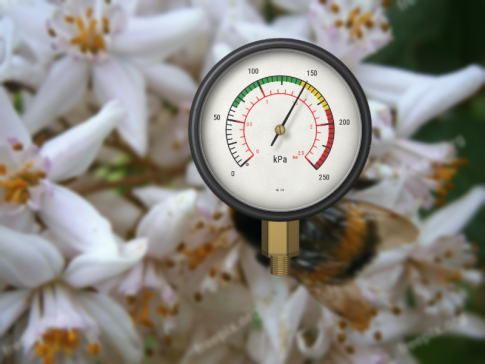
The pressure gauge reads 150 kPa
